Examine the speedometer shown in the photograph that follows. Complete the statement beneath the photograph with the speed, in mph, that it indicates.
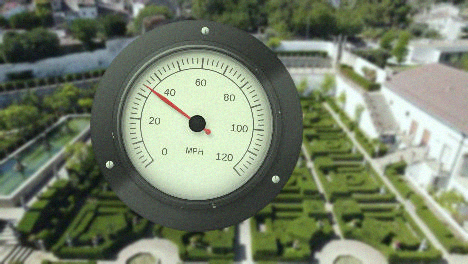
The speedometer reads 34 mph
